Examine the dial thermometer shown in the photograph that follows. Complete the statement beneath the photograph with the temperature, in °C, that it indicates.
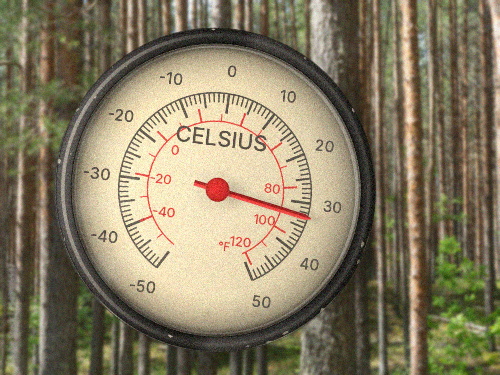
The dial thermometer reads 33 °C
